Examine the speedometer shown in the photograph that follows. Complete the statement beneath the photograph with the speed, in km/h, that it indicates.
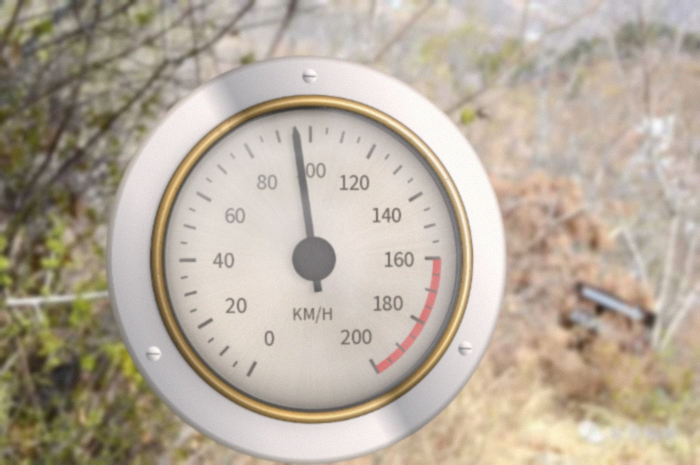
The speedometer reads 95 km/h
